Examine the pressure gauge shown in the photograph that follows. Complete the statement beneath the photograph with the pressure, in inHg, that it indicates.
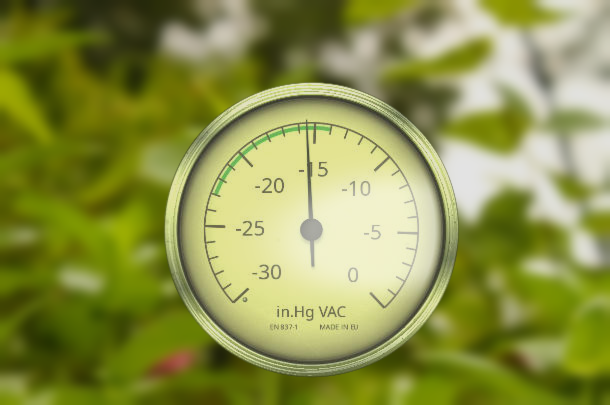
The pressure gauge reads -15.5 inHg
